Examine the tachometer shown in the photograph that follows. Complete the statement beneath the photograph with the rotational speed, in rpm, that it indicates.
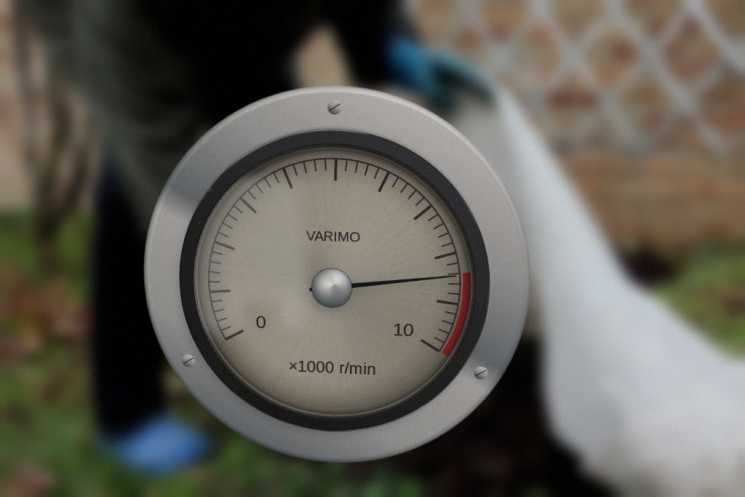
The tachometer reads 8400 rpm
